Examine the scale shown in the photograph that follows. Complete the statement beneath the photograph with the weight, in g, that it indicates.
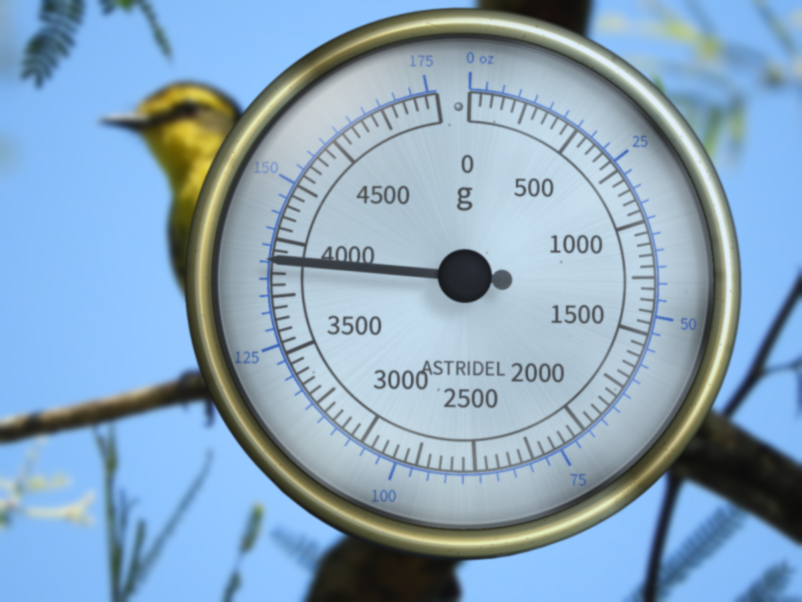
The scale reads 3900 g
